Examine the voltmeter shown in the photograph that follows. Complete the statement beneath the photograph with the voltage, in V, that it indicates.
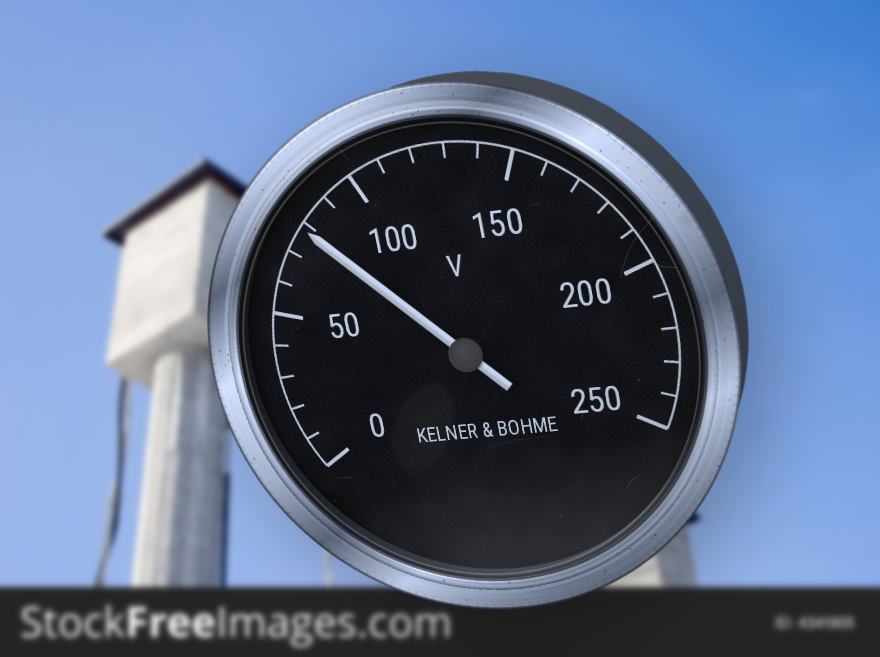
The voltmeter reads 80 V
